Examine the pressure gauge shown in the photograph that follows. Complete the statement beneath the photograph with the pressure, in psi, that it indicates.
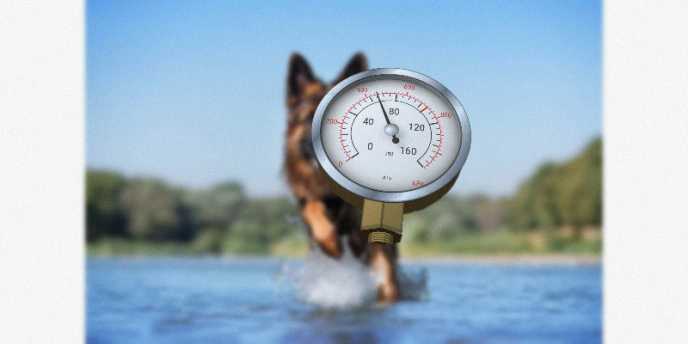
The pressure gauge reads 65 psi
